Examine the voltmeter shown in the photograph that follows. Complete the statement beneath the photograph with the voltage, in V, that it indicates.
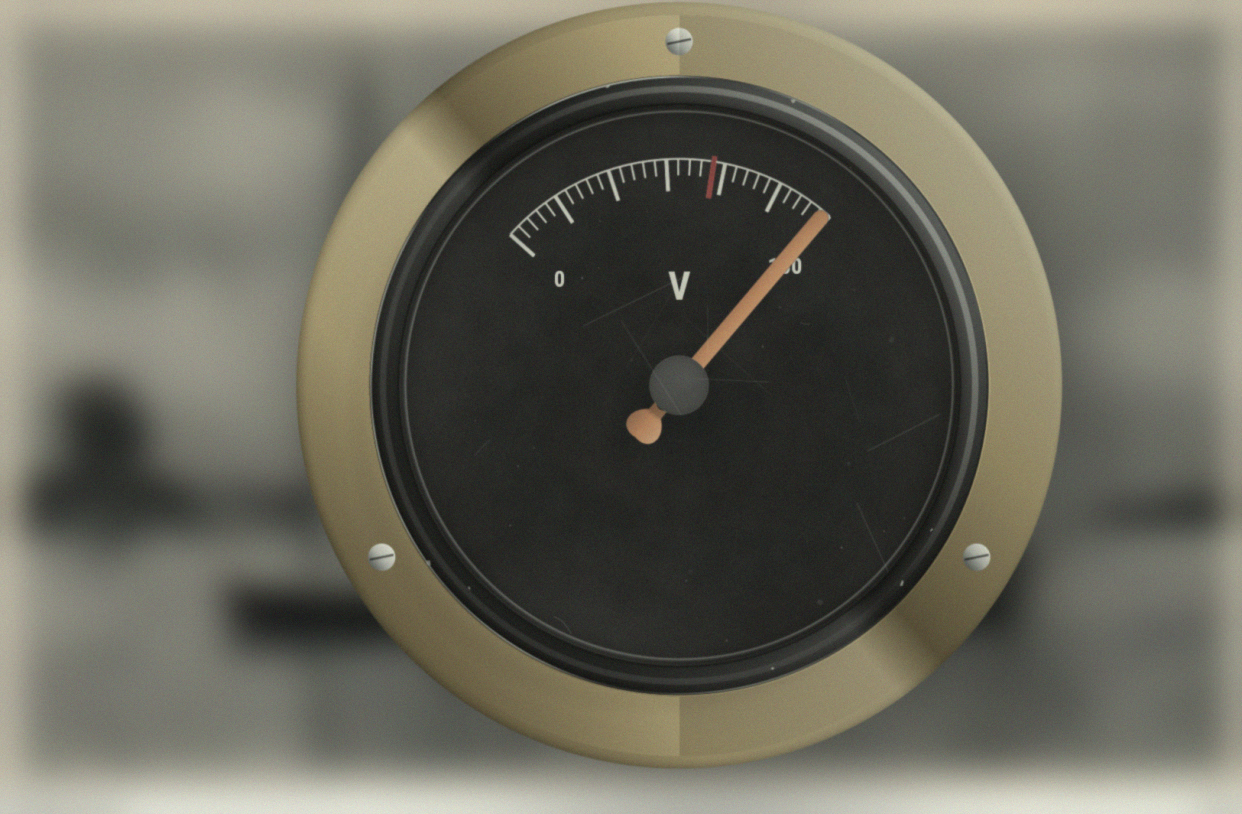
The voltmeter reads 147.5 V
